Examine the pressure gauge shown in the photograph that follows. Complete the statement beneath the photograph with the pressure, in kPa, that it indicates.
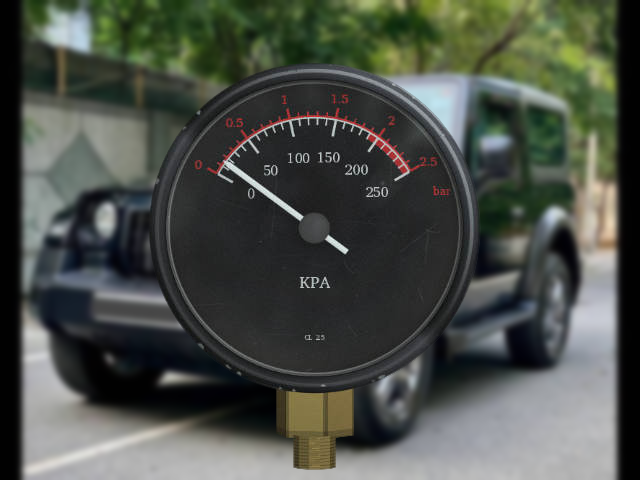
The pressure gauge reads 15 kPa
